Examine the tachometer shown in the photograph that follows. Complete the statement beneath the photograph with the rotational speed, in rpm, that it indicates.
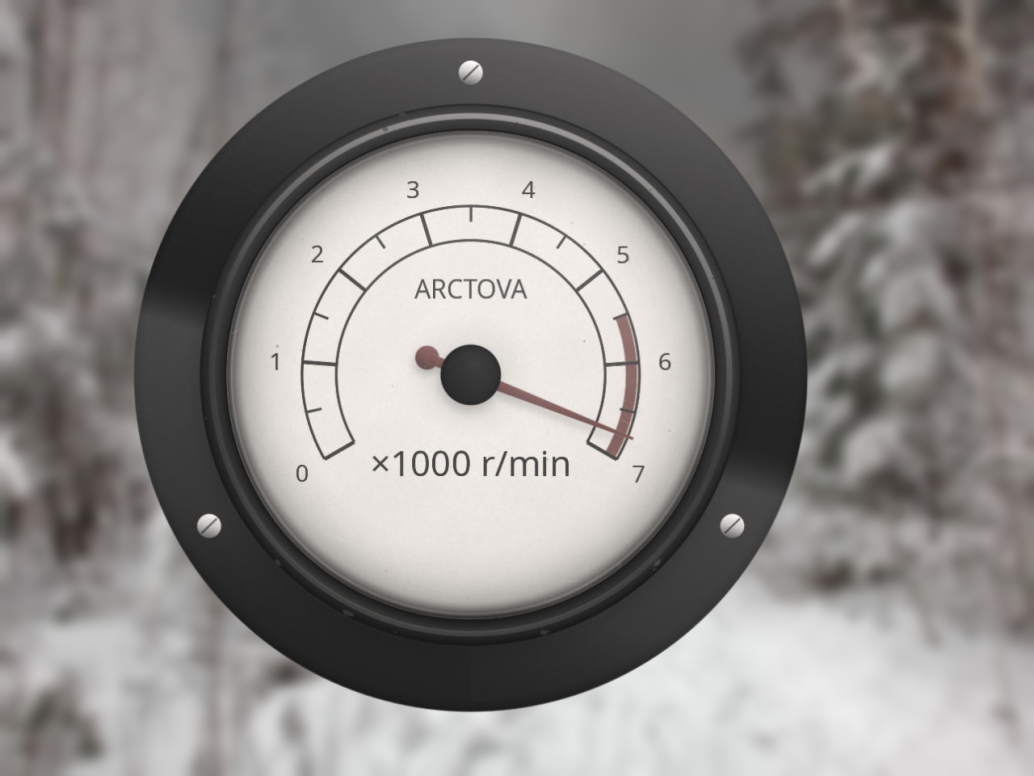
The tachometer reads 6750 rpm
